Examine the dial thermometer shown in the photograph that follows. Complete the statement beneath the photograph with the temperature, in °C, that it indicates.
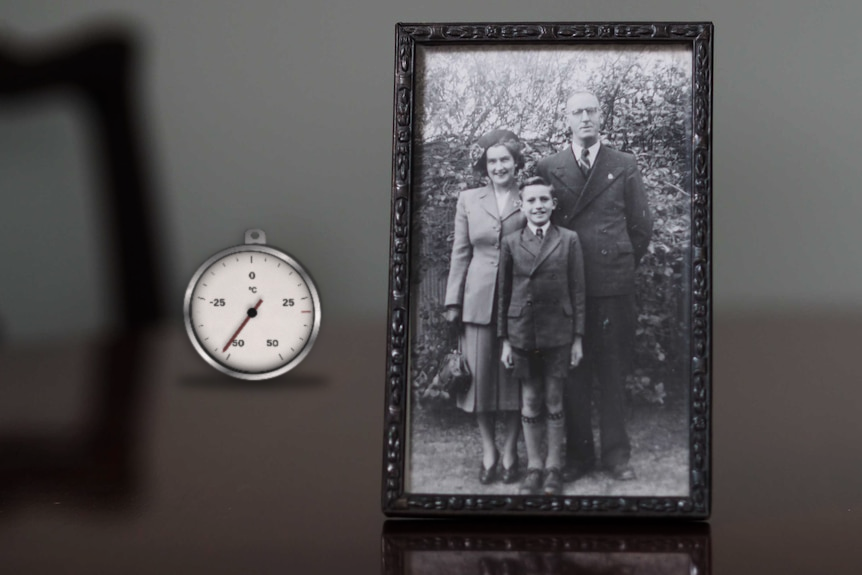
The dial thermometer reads -47.5 °C
